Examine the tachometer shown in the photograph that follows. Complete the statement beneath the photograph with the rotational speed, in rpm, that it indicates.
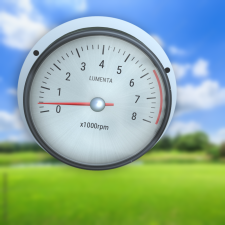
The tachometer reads 400 rpm
